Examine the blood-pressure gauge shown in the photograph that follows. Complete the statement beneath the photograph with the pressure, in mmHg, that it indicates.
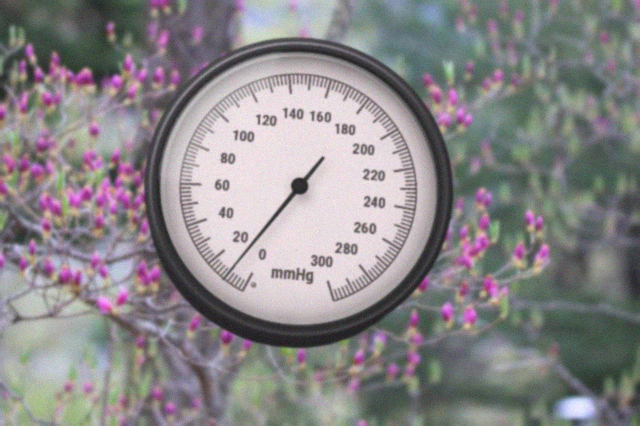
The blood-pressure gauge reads 10 mmHg
